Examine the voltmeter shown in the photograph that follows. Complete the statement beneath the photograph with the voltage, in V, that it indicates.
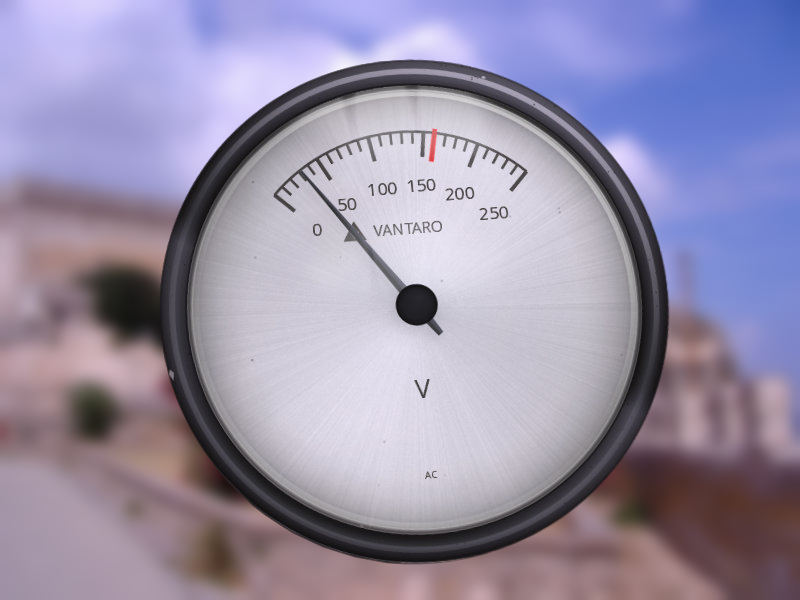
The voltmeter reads 30 V
